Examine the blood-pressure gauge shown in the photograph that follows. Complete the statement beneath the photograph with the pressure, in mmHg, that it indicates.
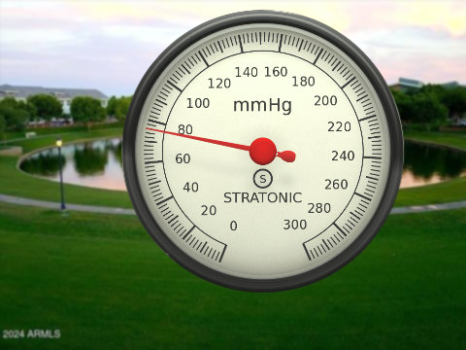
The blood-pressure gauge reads 76 mmHg
